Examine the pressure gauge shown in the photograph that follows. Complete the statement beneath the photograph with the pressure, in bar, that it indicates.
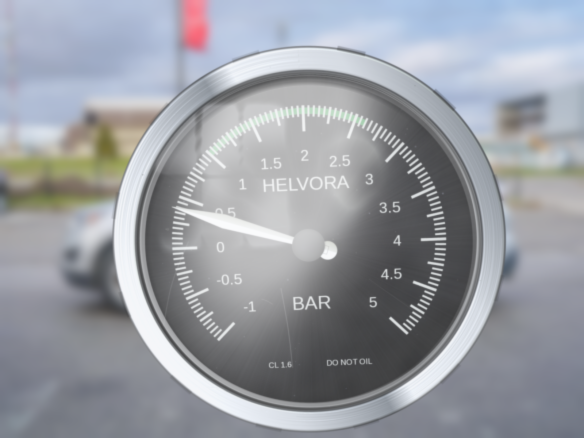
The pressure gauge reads 0.4 bar
